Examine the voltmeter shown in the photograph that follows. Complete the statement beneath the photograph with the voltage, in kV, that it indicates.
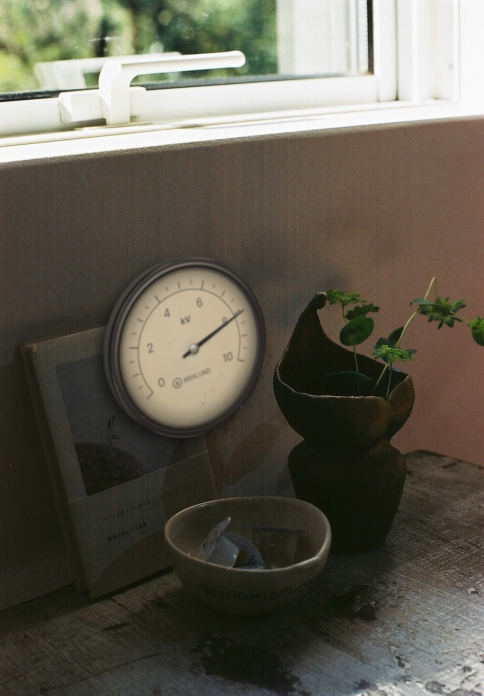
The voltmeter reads 8 kV
